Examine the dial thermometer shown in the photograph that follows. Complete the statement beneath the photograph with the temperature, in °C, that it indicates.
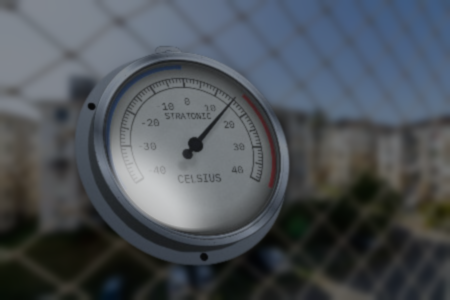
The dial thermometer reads 15 °C
